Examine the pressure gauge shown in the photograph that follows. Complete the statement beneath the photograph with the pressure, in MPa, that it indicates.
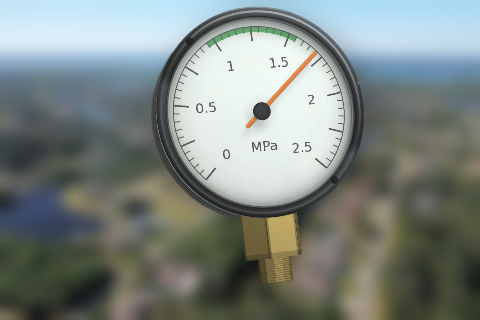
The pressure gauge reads 1.7 MPa
